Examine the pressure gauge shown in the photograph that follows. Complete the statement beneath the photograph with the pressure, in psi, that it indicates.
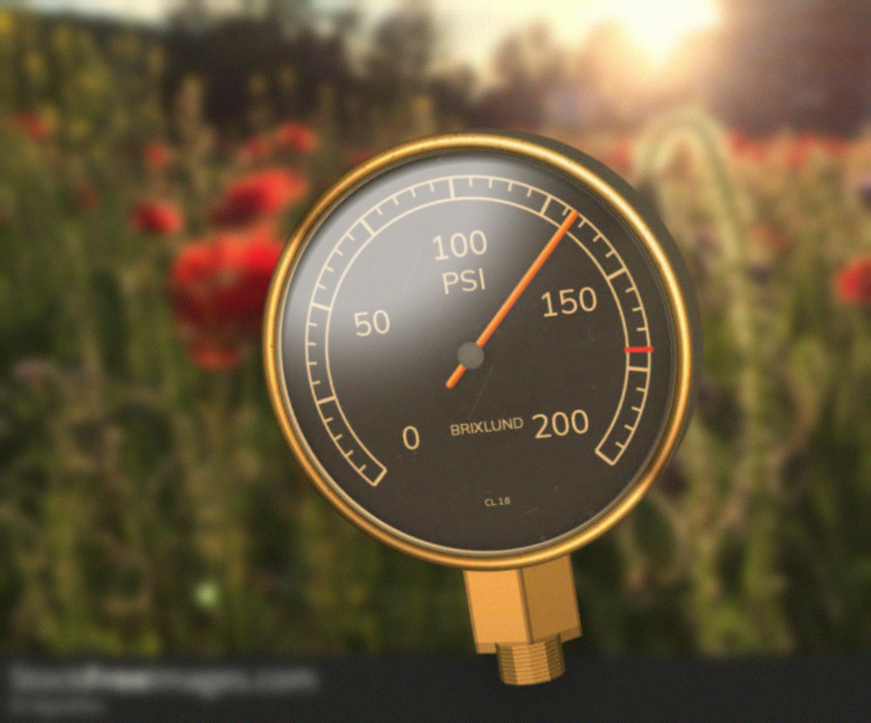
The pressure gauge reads 132.5 psi
